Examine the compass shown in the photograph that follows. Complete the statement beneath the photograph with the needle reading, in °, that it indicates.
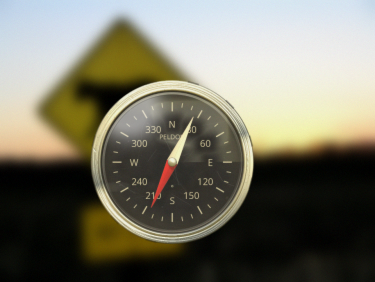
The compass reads 205 °
